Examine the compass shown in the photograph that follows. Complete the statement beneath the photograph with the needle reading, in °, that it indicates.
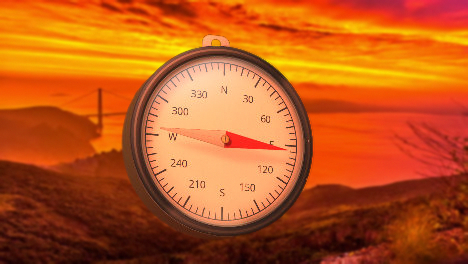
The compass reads 95 °
